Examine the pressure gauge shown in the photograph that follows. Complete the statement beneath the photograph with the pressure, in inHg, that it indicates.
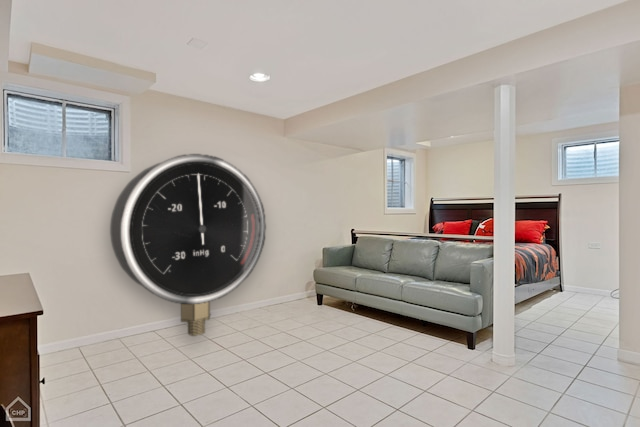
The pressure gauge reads -15 inHg
